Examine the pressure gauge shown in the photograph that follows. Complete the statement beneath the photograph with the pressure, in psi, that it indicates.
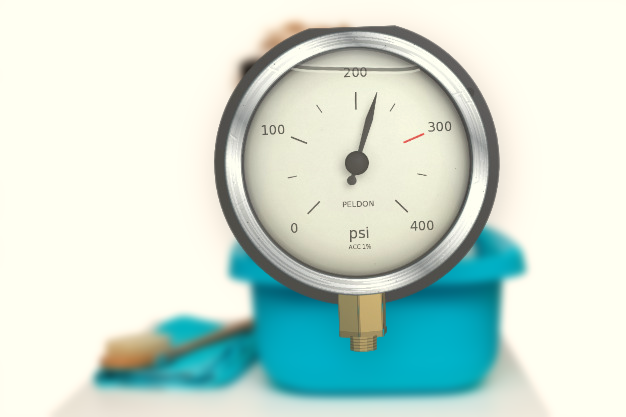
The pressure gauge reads 225 psi
